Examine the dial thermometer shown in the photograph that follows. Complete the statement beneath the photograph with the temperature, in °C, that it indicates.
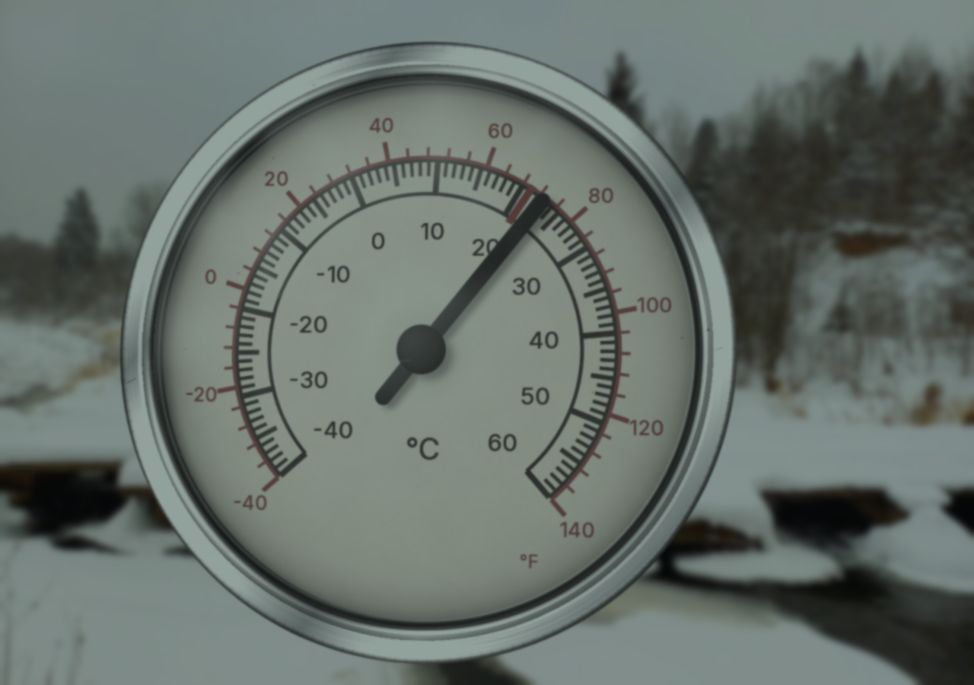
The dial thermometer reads 23 °C
